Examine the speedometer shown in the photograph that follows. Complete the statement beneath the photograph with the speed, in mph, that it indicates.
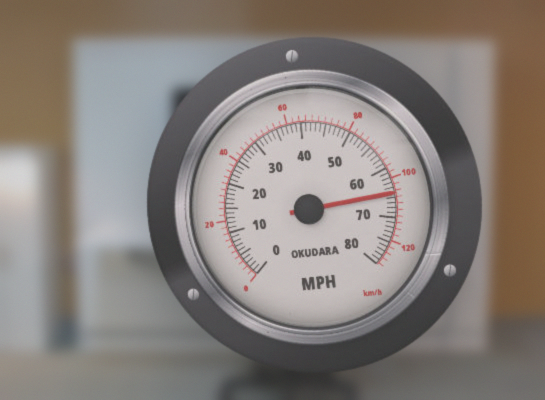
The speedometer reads 65 mph
